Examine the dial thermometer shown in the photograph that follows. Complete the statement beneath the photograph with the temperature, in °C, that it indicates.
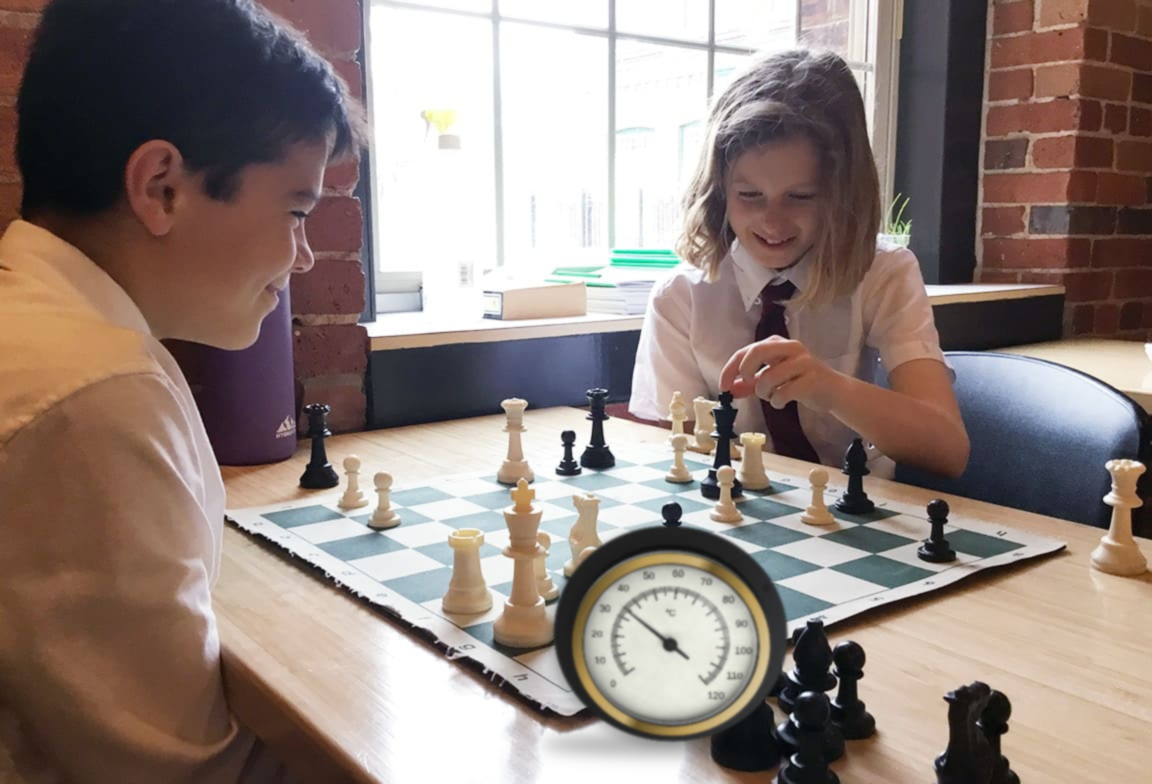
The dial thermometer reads 35 °C
